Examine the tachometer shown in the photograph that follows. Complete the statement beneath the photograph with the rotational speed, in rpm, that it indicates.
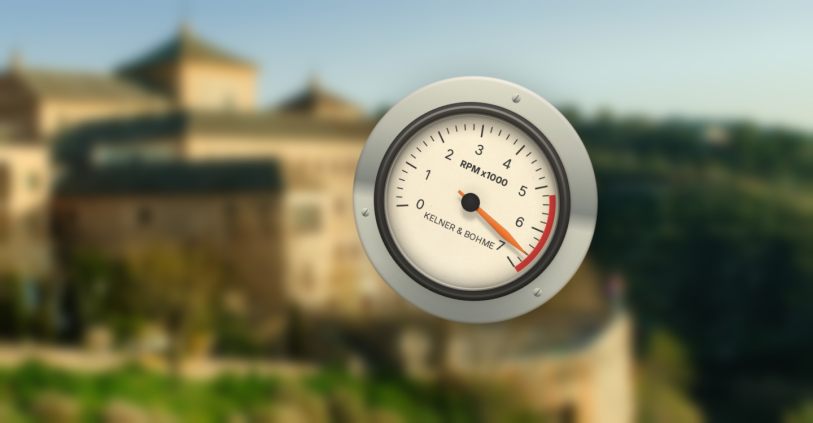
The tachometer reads 6600 rpm
